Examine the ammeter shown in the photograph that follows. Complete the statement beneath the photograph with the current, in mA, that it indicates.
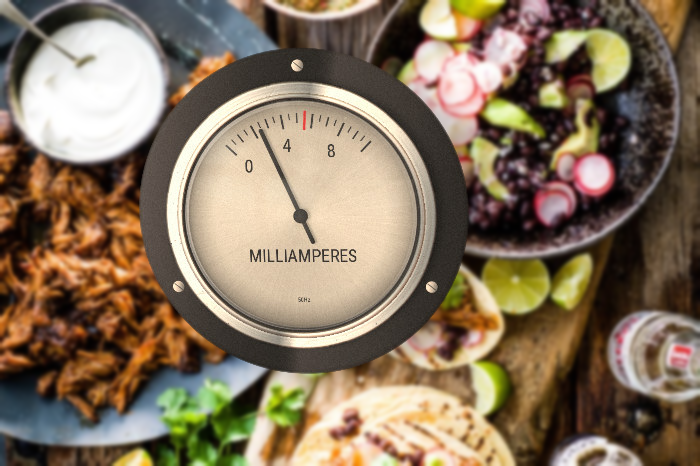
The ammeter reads 2.5 mA
